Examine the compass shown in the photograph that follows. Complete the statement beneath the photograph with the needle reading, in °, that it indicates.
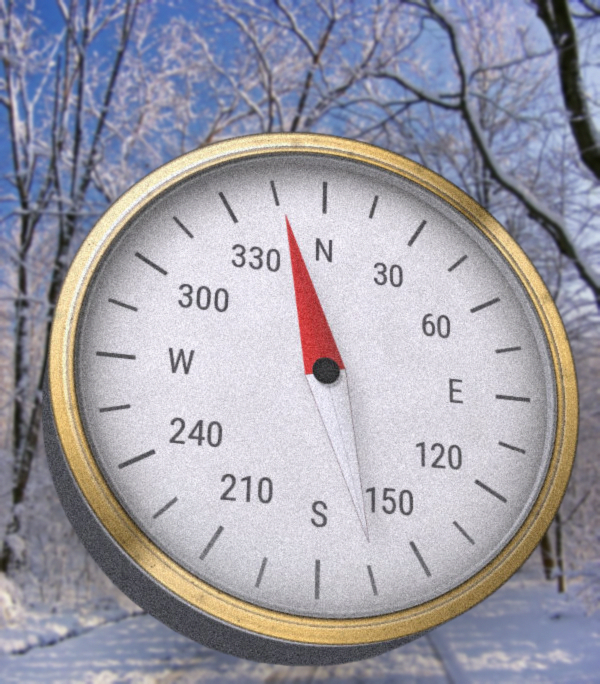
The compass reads 345 °
